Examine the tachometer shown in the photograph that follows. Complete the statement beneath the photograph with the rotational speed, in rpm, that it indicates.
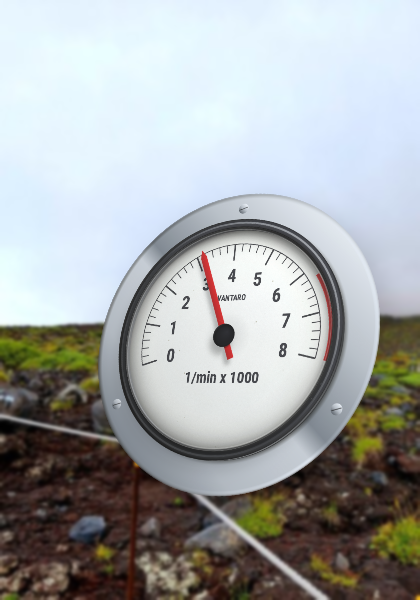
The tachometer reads 3200 rpm
